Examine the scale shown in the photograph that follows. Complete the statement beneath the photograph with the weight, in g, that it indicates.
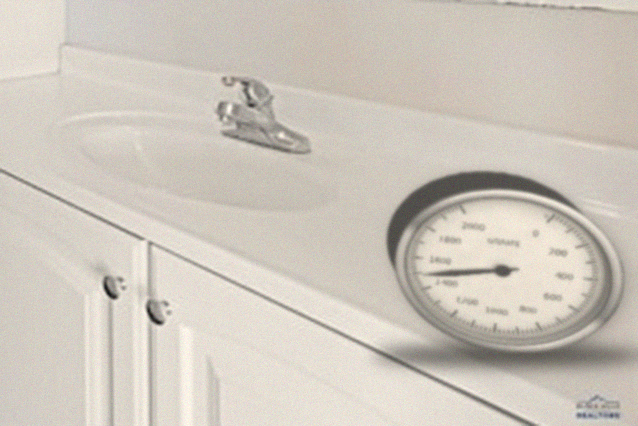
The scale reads 1500 g
